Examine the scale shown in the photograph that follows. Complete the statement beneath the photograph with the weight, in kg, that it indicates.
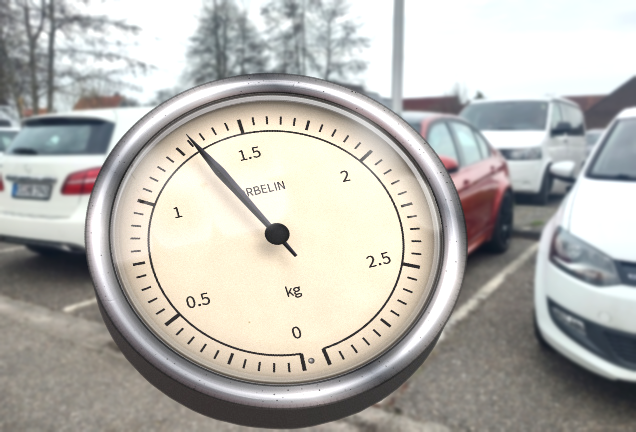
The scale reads 1.3 kg
